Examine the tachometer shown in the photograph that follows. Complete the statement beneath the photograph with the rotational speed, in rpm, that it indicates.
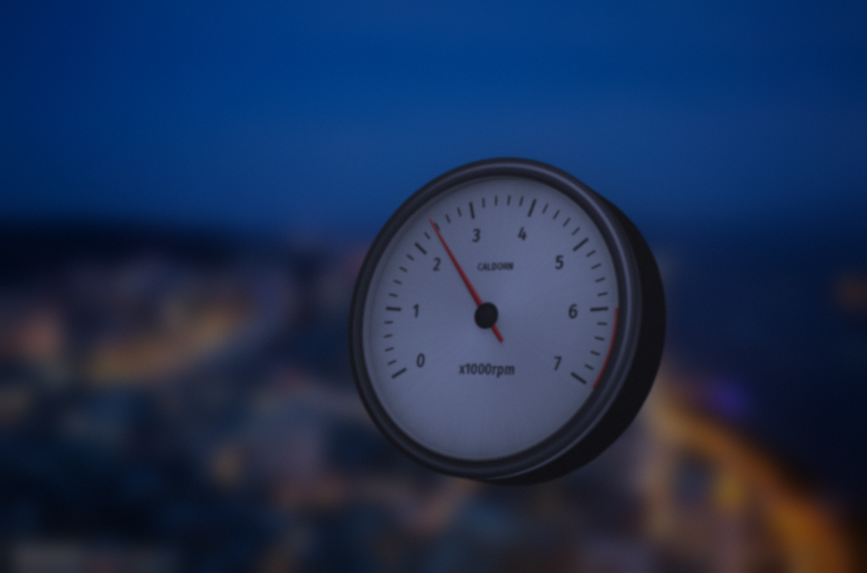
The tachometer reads 2400 rpm
